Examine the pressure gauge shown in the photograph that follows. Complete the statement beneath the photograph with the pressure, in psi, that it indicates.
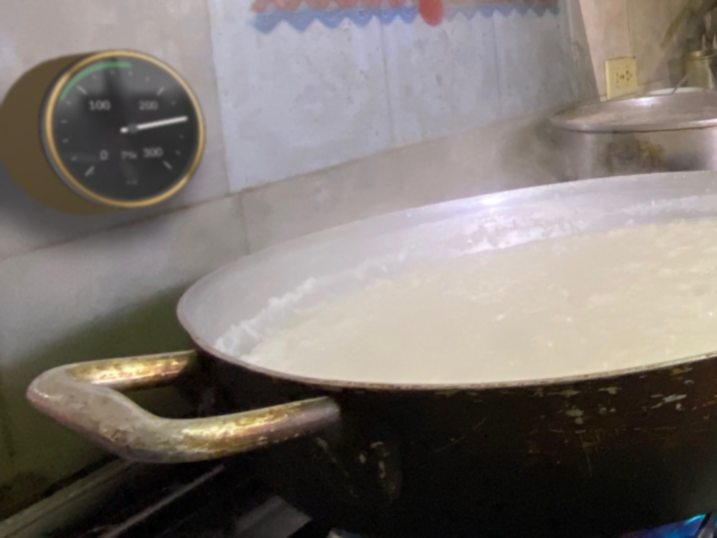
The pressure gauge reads 240 psi
